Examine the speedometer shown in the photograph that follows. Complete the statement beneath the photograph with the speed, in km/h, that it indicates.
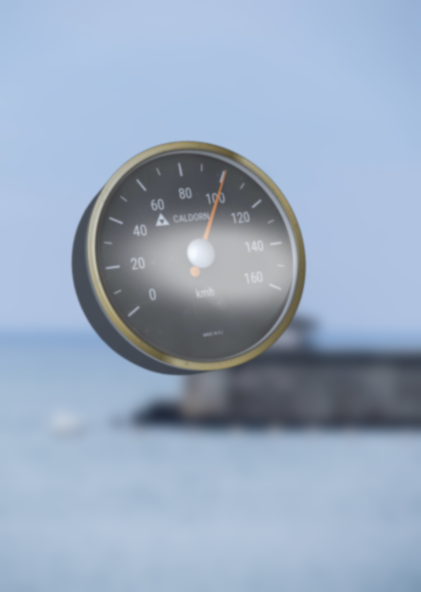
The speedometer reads 100 km/h
